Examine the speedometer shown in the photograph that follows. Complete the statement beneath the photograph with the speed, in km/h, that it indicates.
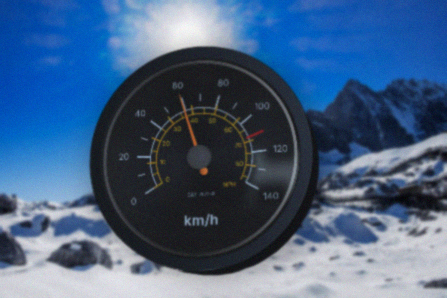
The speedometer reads 60 km/h
